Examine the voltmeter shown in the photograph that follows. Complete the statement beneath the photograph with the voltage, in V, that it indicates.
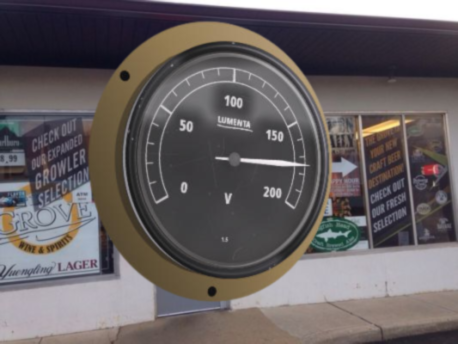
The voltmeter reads 175 V
